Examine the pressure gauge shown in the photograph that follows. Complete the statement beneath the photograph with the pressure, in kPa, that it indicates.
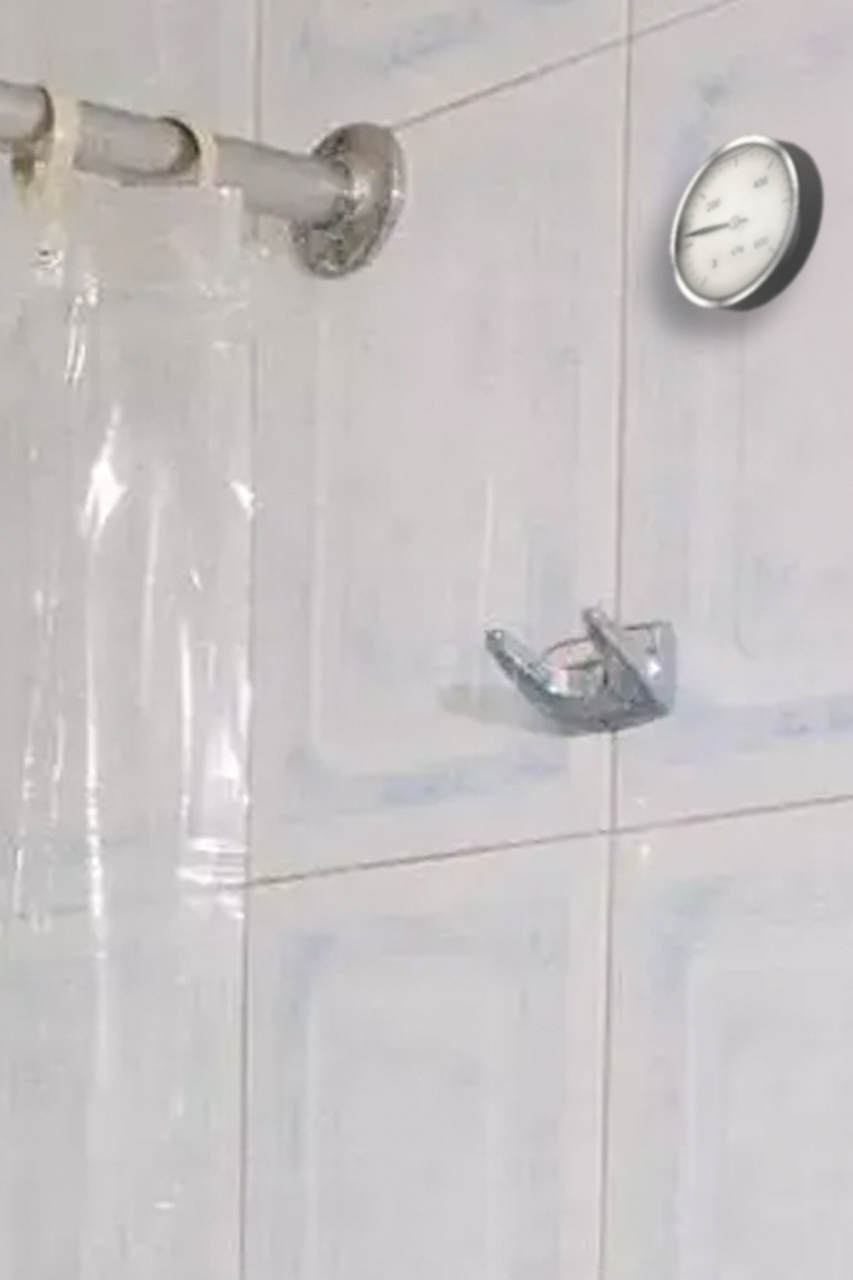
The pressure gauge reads 120 kPa
